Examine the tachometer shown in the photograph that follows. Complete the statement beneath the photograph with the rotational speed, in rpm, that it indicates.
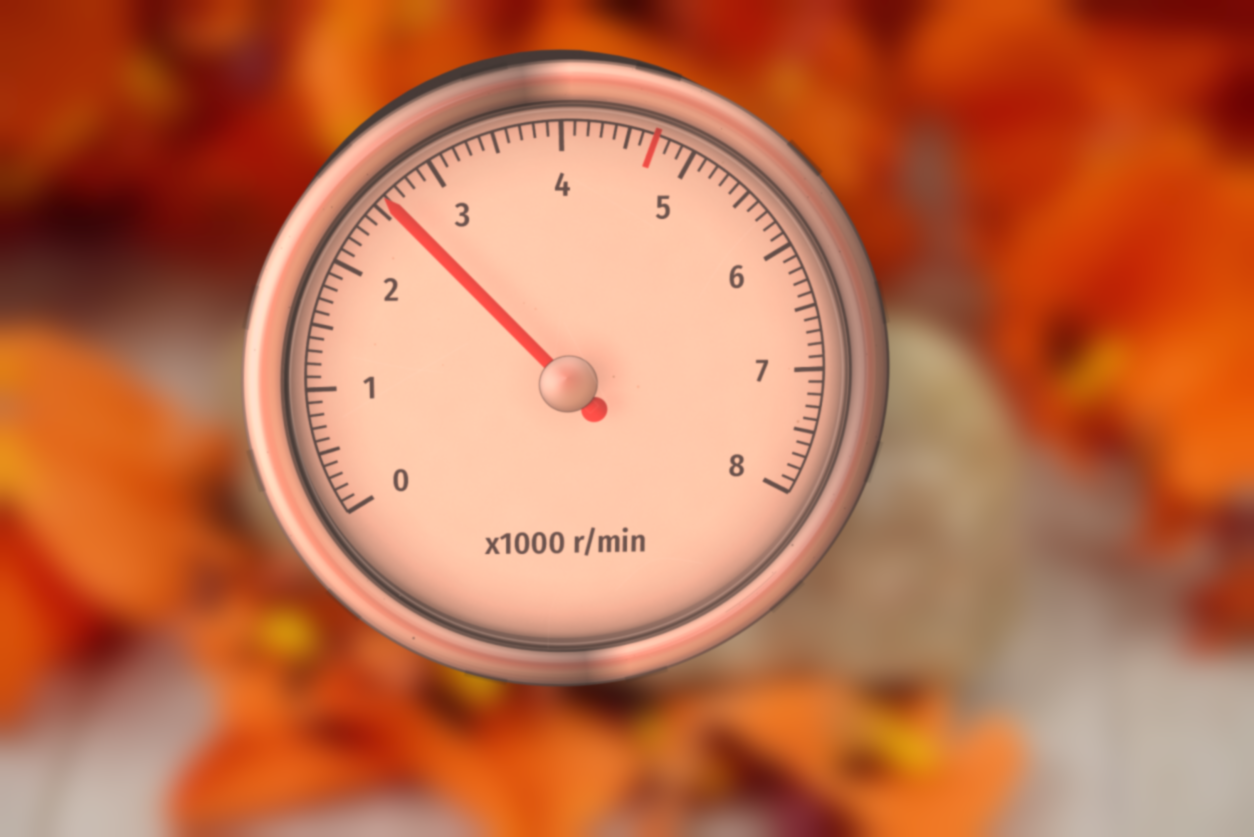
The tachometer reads 2600 rpm
